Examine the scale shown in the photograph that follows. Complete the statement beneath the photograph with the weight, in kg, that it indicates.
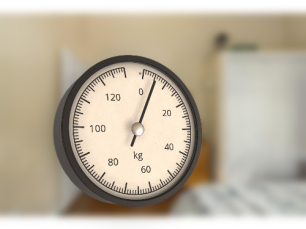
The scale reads 5 kg
